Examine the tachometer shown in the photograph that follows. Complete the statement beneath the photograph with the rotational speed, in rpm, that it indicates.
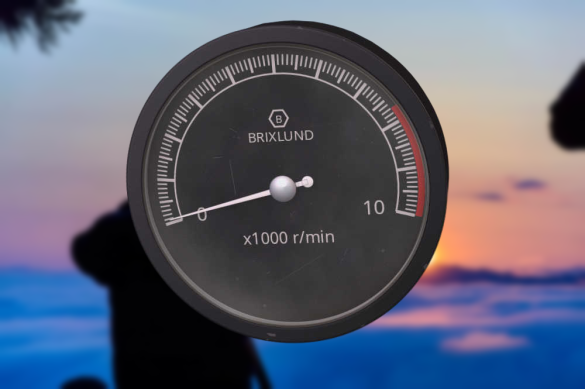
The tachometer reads 100 rpm
